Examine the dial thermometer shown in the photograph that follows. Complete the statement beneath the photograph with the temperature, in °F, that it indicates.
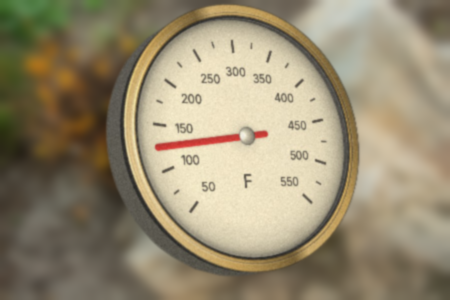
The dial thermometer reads 125 °F
